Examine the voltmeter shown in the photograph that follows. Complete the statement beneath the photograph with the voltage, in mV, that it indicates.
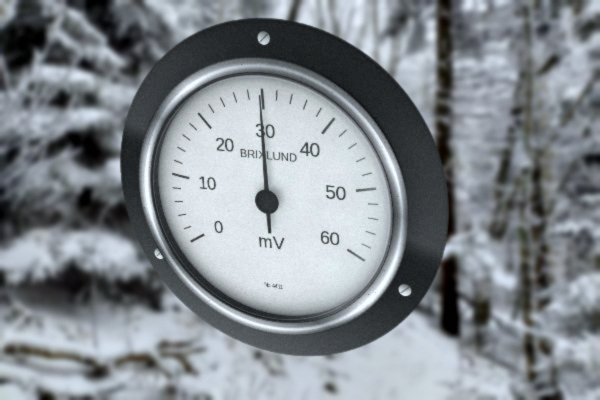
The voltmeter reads 30 mV
